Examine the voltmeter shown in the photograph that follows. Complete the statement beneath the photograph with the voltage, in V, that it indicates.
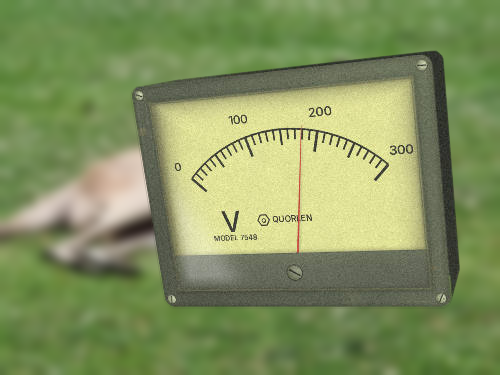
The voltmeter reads 180 V
